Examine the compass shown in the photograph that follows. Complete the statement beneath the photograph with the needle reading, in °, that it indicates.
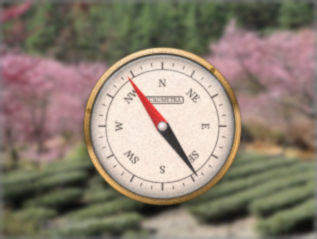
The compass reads 325 °
